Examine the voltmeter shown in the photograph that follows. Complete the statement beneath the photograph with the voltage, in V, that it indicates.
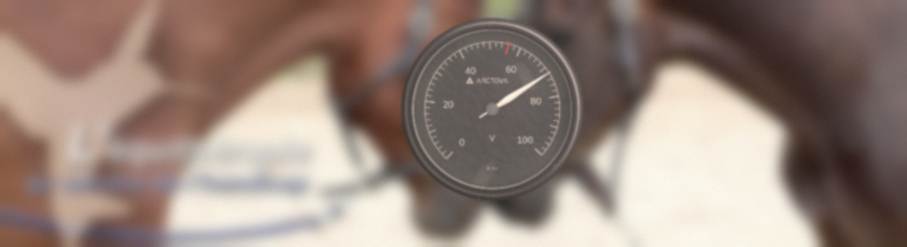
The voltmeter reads 72 V
